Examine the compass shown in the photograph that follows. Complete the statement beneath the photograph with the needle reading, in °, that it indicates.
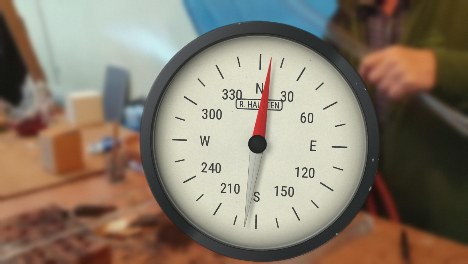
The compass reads 7.5 °
